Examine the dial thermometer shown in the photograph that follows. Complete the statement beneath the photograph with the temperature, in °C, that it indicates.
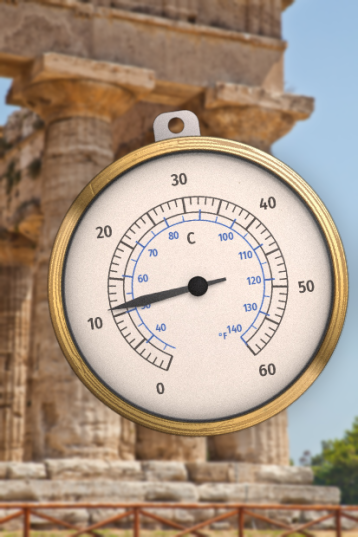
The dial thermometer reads 11 °C
